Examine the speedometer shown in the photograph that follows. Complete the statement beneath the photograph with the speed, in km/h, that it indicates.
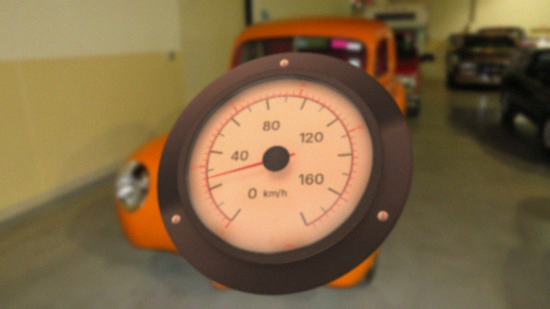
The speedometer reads 25 km/h
